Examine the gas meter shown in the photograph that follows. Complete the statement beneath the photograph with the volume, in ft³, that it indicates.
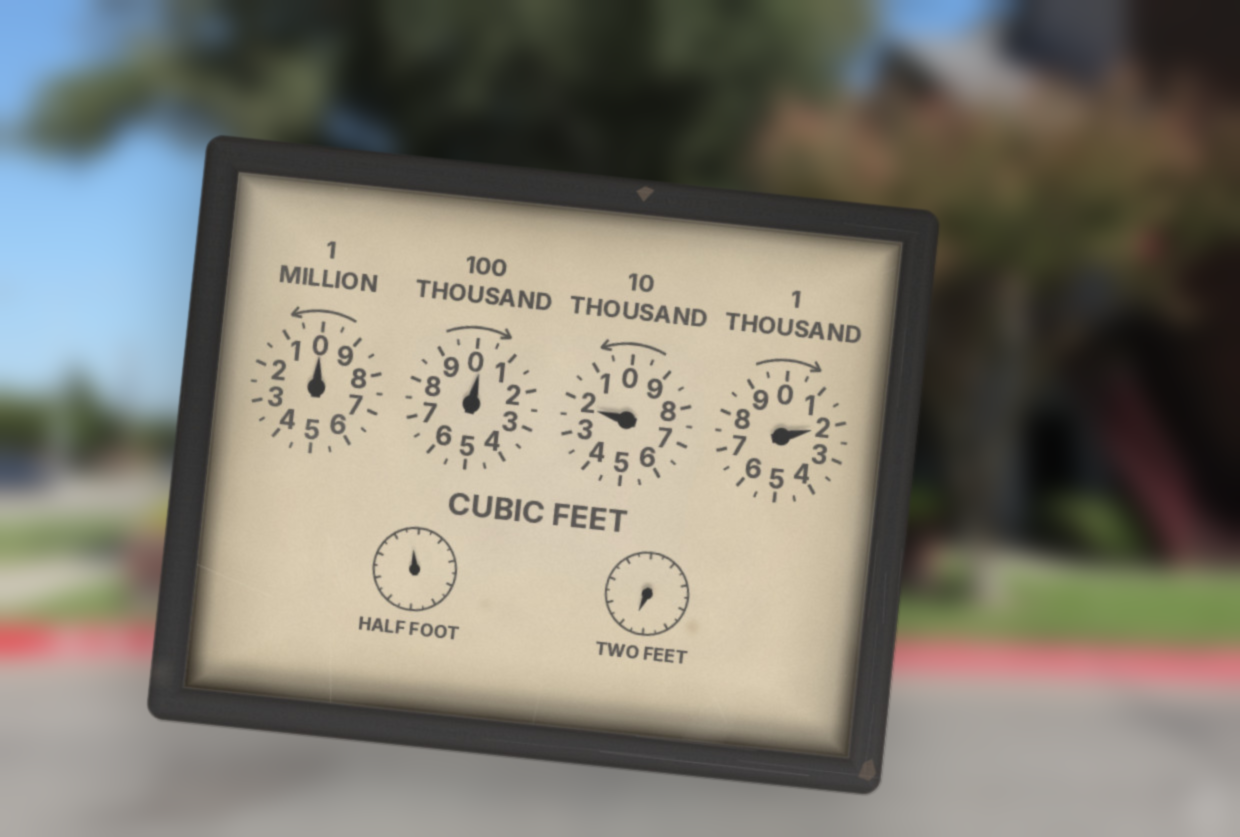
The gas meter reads 2200 ft³
